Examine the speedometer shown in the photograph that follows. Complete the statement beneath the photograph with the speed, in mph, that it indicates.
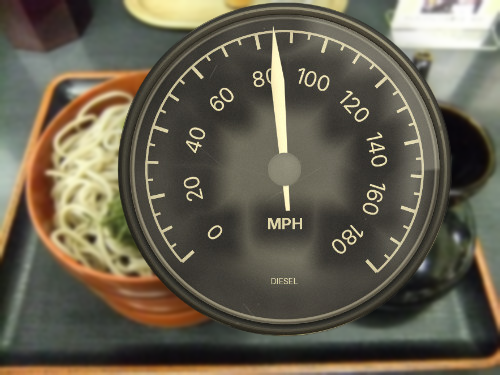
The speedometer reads 85 mph
